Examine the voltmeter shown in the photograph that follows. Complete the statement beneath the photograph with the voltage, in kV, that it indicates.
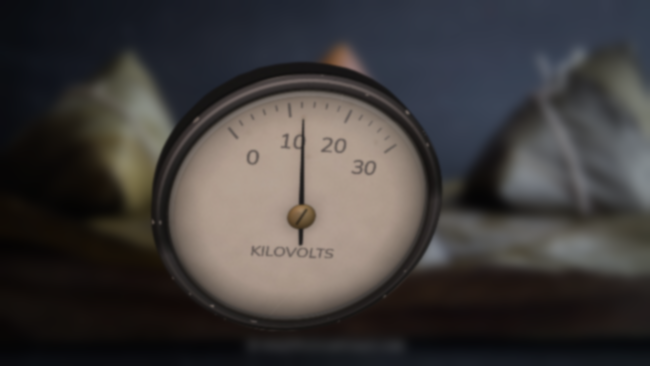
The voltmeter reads 12 kV
